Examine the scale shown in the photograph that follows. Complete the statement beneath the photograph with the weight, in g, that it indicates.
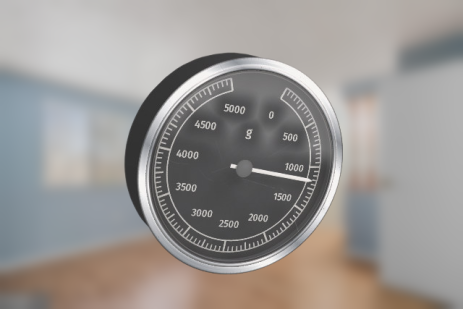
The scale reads 1150 g
